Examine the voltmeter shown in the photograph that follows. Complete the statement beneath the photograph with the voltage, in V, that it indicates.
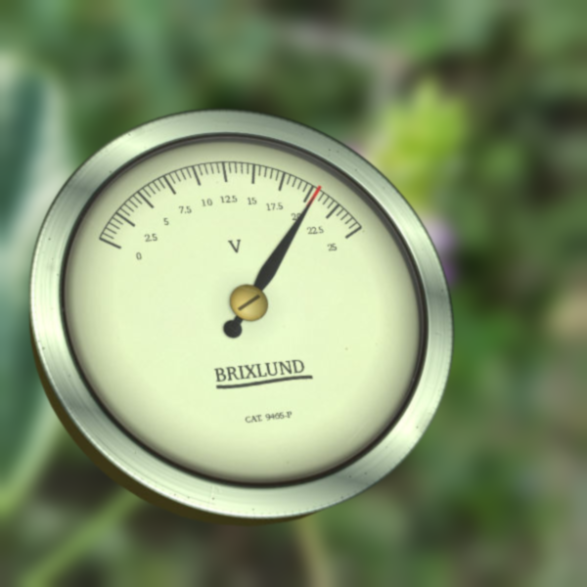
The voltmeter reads 20.5 V
